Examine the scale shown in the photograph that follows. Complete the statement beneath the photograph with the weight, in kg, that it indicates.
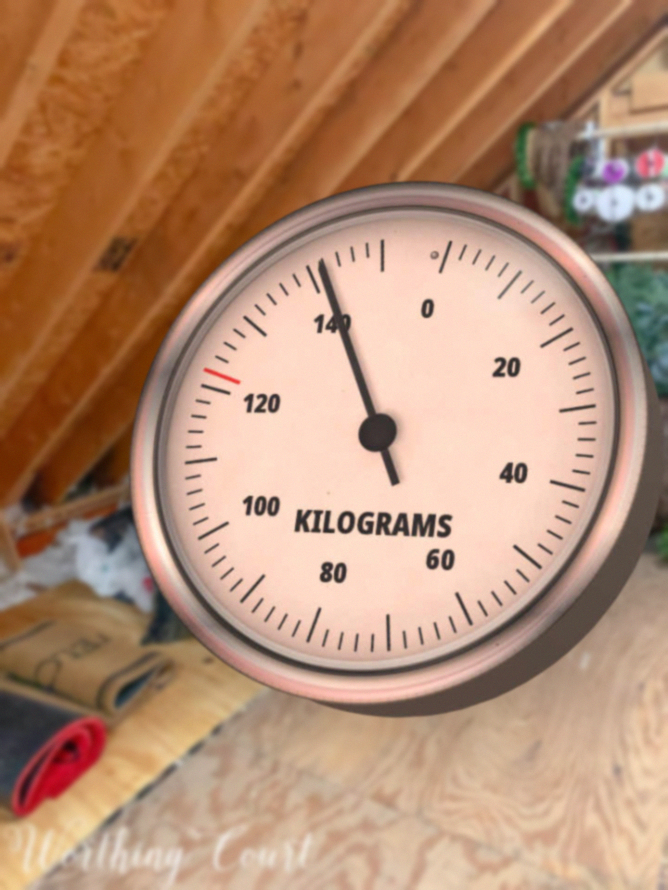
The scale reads 142 kg
